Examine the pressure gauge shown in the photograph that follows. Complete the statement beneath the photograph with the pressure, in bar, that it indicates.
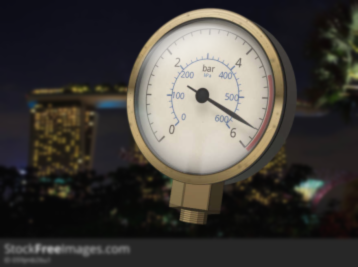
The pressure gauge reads 5.6 bar
